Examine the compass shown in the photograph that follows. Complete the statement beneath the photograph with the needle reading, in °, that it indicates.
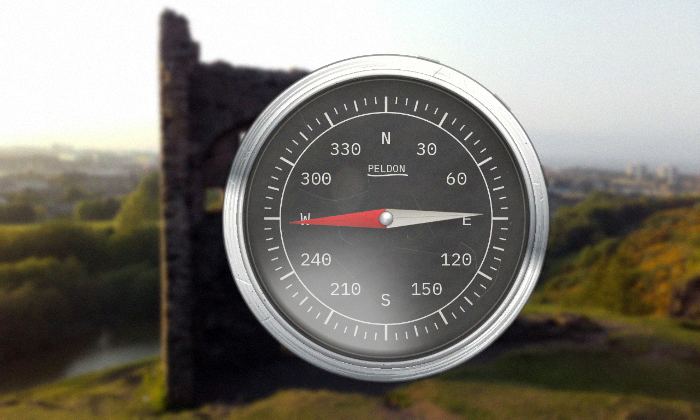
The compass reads 267.5 °
